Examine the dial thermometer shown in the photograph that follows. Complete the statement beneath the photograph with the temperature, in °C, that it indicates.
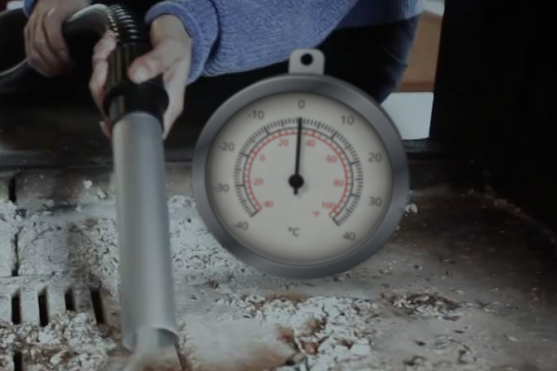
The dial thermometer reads 0 °C
